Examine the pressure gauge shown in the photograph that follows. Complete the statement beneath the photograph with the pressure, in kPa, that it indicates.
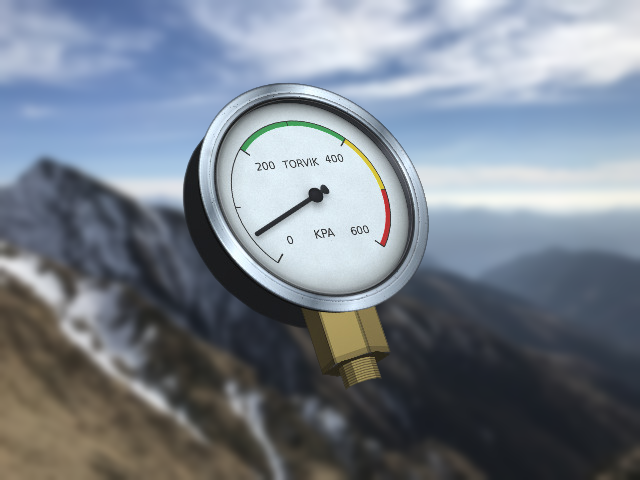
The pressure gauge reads 50 kPa
